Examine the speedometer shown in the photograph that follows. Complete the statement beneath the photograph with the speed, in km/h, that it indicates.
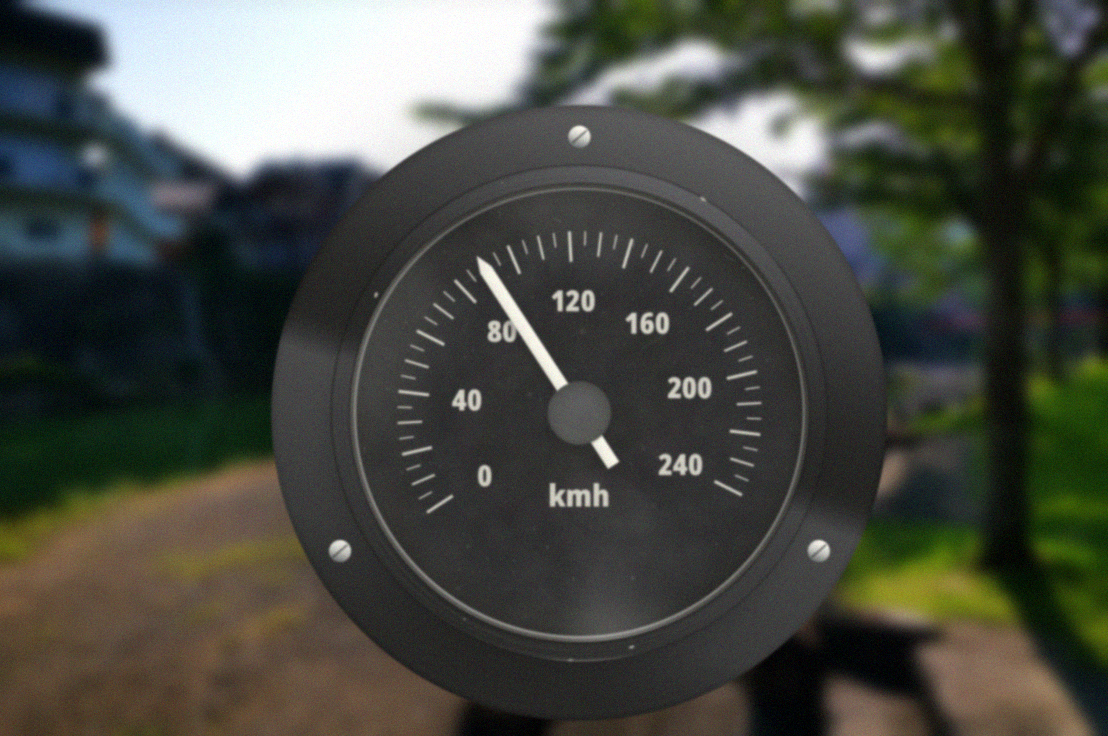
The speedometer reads 90 km/h
